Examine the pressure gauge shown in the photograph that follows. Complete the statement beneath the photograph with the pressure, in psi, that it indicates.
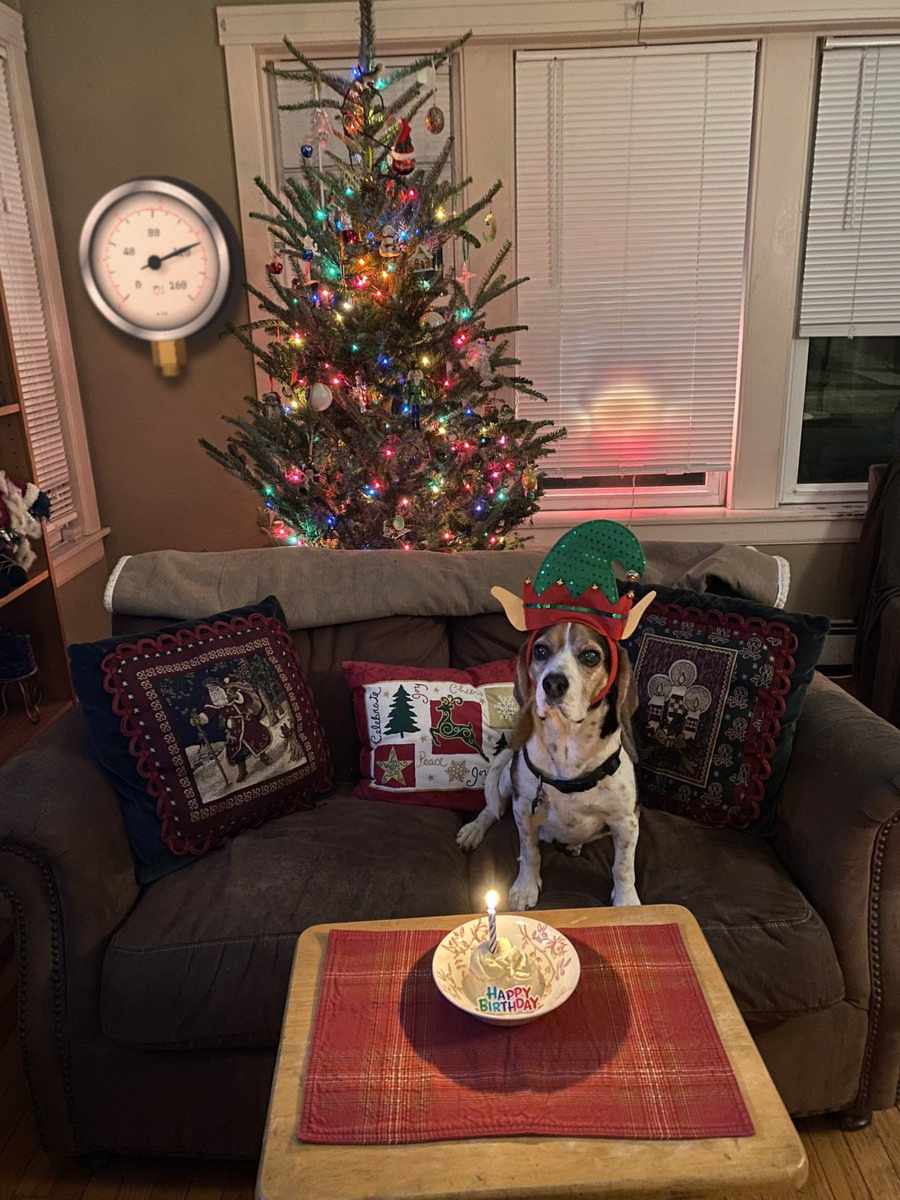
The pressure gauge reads 120 psi
